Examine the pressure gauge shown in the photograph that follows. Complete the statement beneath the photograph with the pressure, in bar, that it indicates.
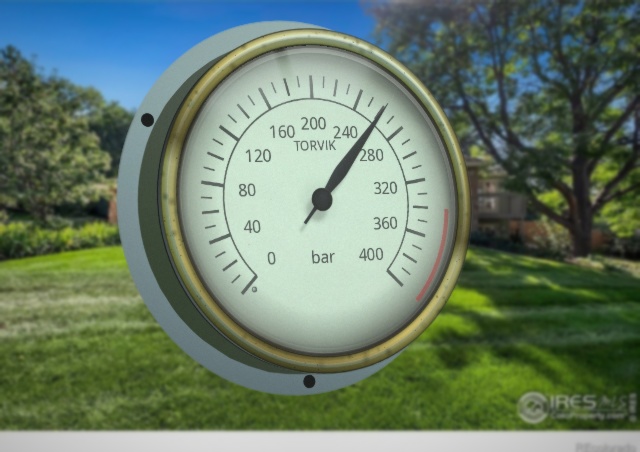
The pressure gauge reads 260 bar
